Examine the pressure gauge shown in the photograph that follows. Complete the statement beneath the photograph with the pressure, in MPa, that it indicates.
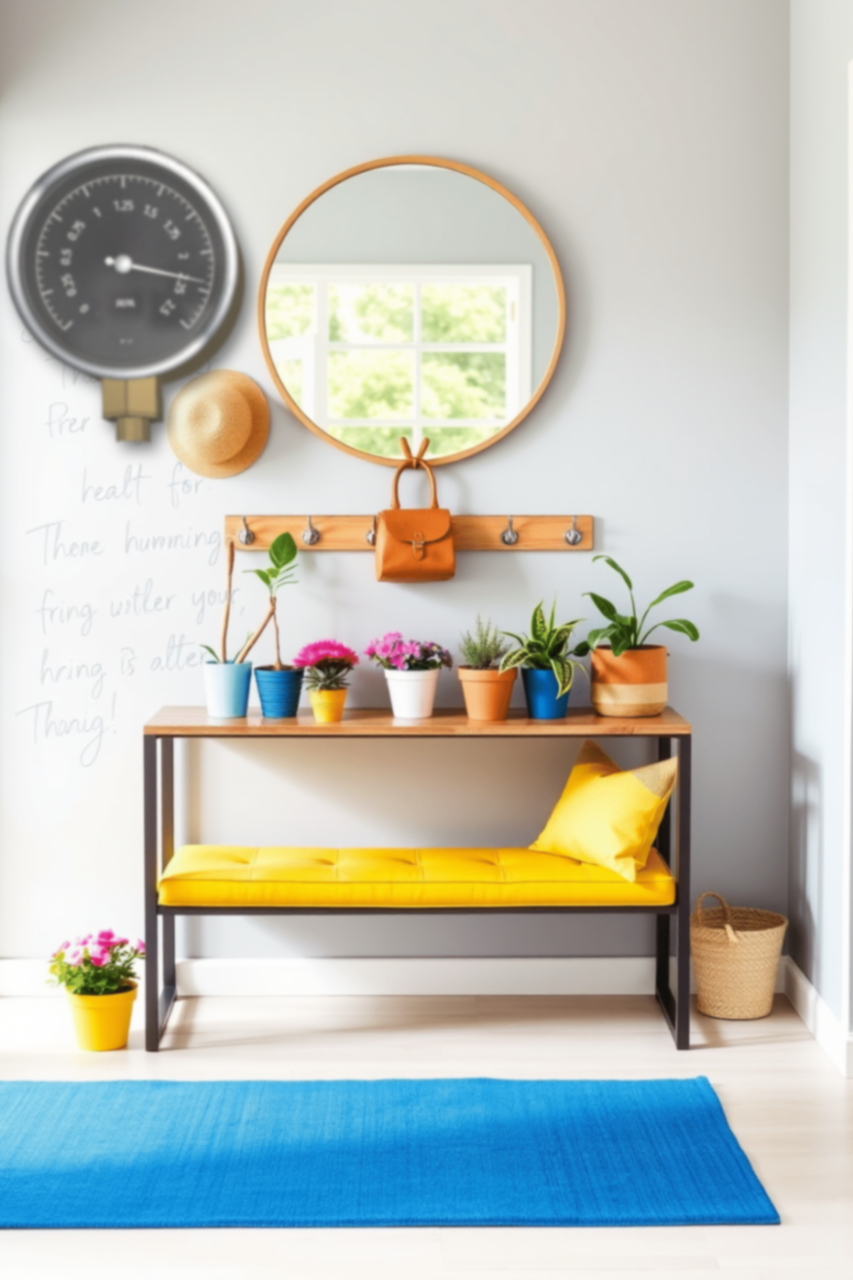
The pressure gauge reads 2.2 MPa
